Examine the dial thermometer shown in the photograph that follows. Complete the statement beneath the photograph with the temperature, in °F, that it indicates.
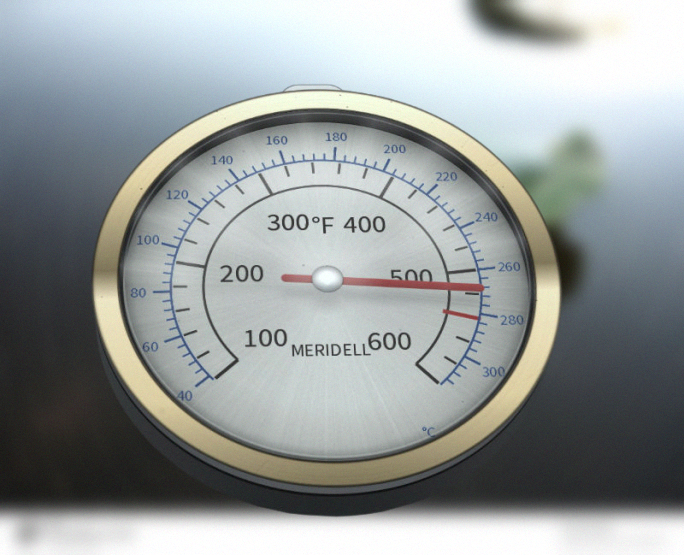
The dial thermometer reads 520 °F
